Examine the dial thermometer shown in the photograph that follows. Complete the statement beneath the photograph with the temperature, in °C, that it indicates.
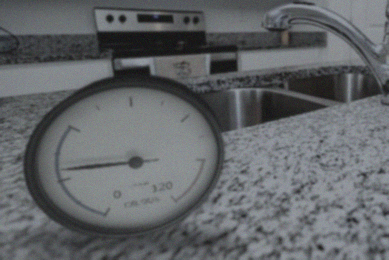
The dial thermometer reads 25 °C
